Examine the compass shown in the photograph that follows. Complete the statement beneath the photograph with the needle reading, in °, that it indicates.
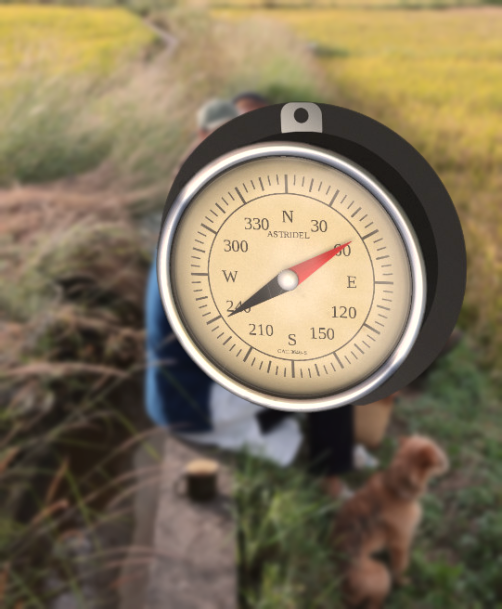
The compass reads 57.5 °
